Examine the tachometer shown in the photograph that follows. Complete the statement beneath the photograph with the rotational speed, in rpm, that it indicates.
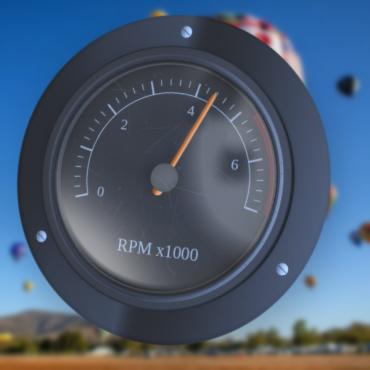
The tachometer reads 4400 rpm
